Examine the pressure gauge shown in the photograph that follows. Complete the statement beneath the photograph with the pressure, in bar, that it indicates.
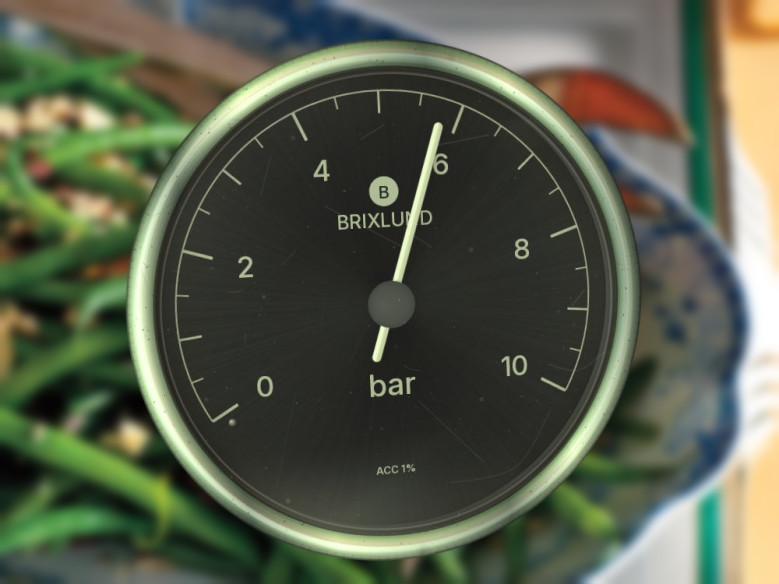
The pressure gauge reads 5.75 bar
